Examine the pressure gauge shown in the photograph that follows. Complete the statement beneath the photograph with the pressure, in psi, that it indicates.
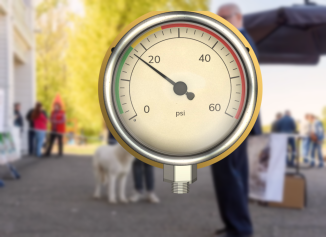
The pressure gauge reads 17 psi
